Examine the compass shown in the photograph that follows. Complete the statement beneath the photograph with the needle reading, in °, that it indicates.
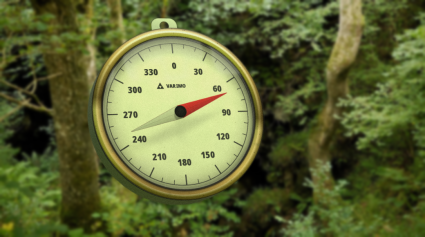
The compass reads 70 °
